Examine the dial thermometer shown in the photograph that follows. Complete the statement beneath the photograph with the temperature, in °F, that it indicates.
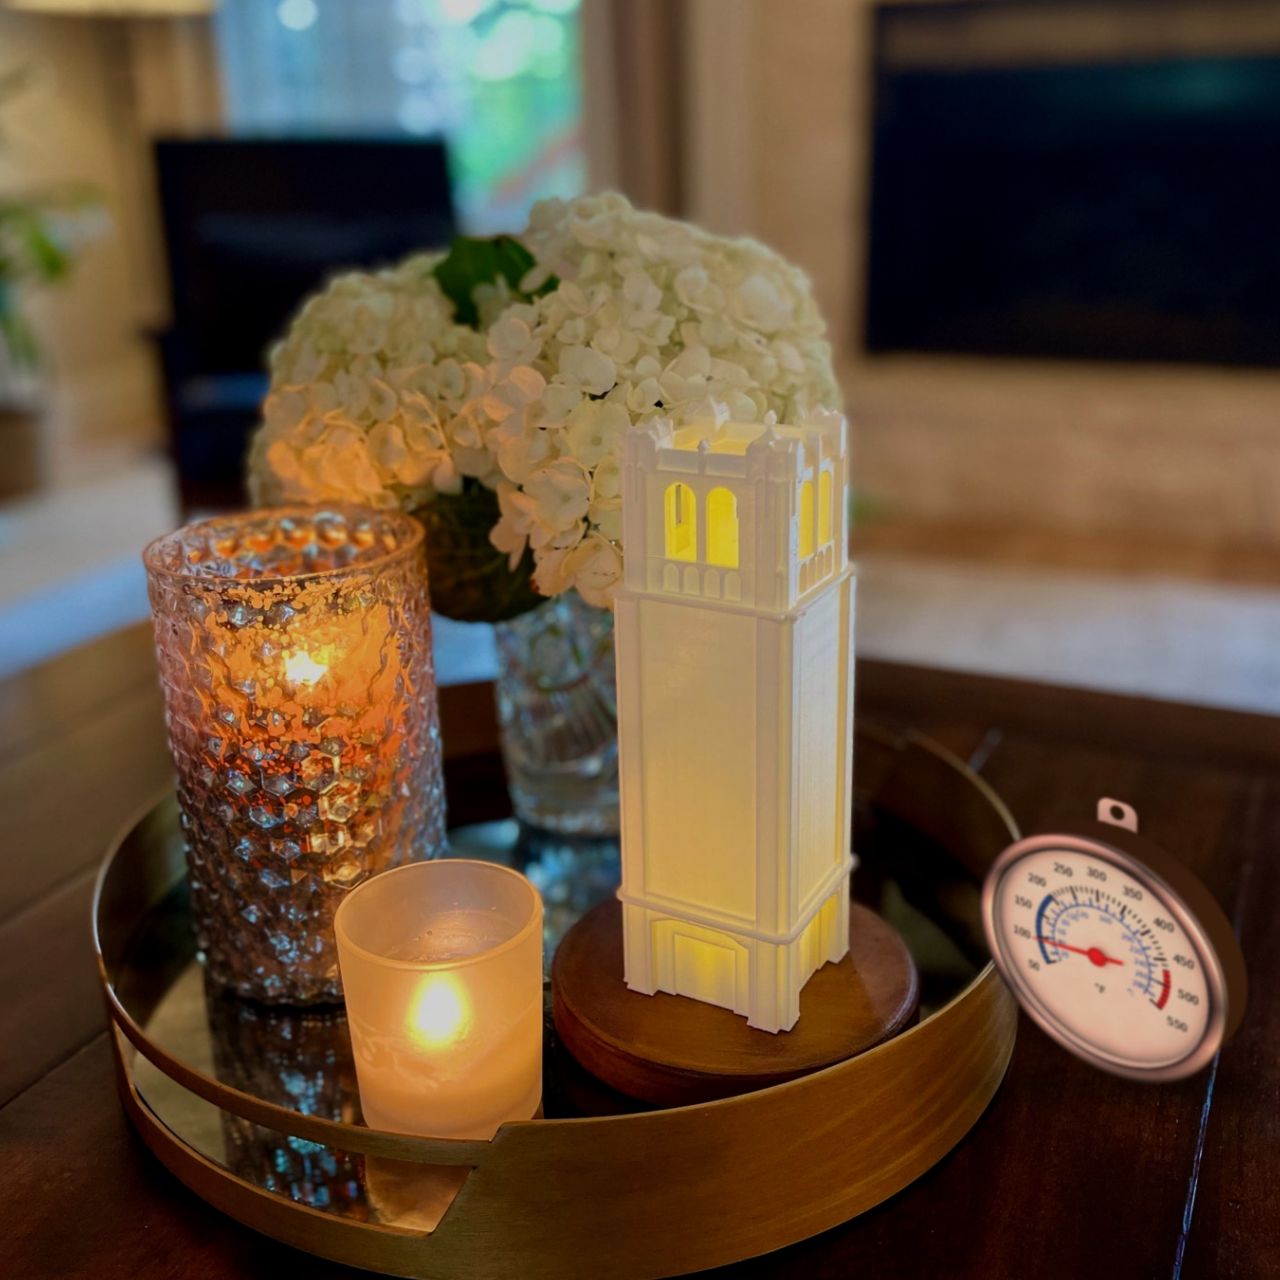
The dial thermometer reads 100 °F
